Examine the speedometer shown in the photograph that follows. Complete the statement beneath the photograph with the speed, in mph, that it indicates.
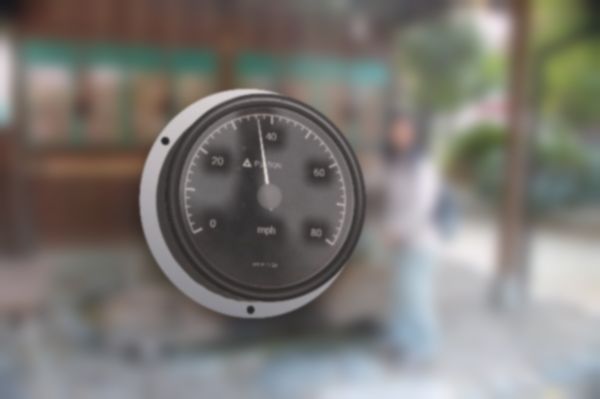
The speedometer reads 36 mph
